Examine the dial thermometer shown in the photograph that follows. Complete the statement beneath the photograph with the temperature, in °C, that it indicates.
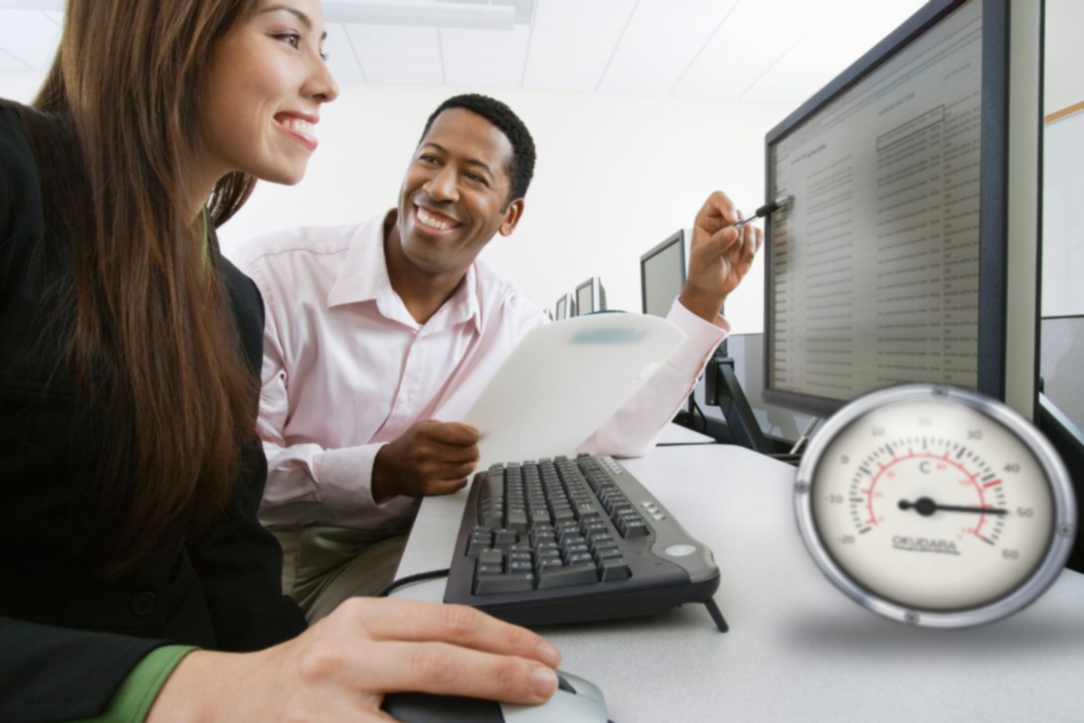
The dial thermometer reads 50 °C
